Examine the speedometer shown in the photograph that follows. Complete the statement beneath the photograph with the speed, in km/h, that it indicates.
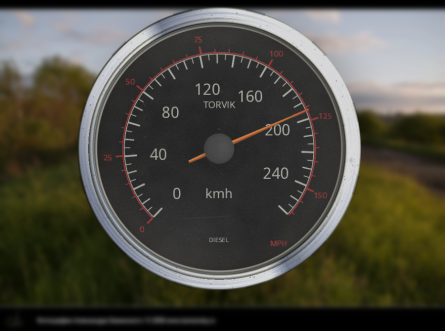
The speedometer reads 195 km/h
